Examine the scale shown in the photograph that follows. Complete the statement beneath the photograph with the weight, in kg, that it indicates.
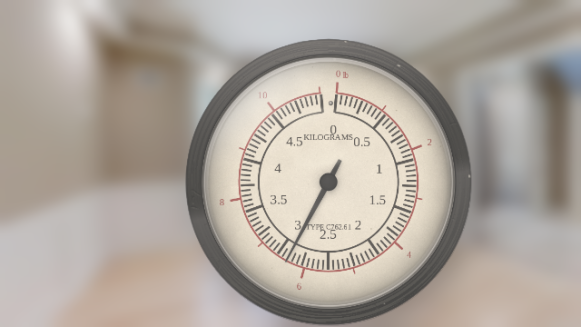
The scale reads 2.9 kg
